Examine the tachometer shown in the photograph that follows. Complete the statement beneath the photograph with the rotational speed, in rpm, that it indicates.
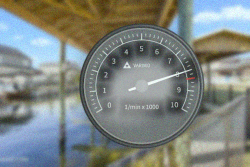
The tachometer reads 8000 rpm
